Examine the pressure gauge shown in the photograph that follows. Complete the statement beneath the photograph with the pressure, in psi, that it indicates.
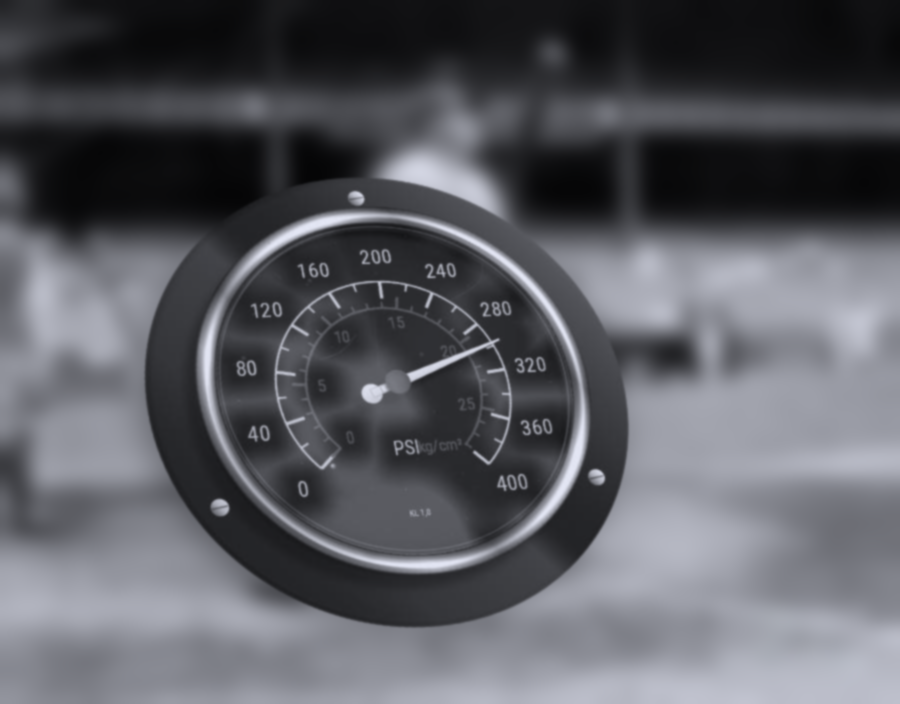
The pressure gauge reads 300 psi
